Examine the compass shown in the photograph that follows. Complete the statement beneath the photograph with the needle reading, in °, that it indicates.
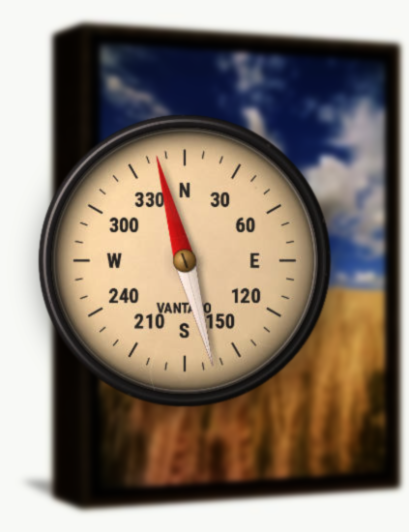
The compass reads 345 °
